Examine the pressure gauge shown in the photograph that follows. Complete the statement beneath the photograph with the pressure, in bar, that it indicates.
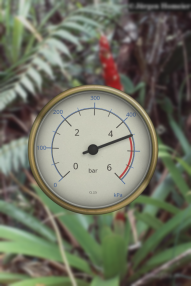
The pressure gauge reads 4.5 bar
